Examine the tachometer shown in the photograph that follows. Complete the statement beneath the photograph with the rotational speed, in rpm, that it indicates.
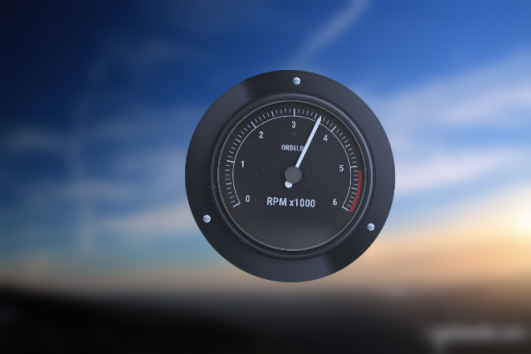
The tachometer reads 3600 rpm
